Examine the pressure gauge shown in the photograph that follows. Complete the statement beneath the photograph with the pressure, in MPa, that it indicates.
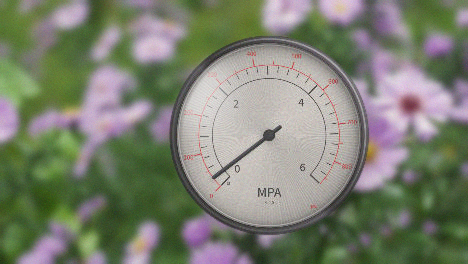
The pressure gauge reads 0.2 MPa
